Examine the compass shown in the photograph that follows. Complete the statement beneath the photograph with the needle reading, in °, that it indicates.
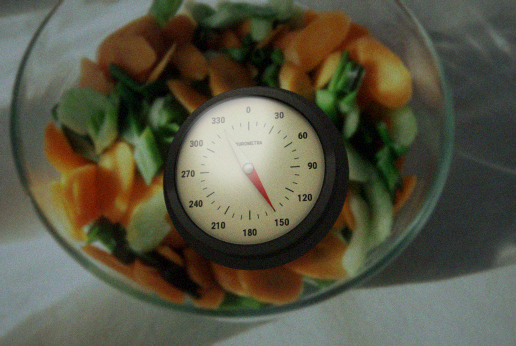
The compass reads 150 °
